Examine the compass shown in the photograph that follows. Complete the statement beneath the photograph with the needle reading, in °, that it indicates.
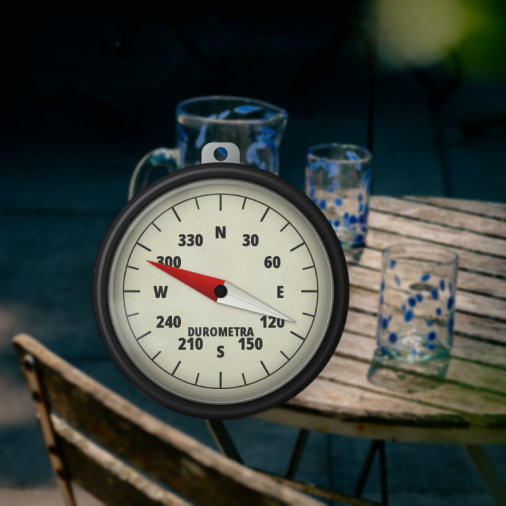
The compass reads 292.5 °
